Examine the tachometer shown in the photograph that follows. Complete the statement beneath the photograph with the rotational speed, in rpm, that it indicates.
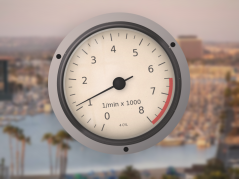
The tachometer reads 1125 rpm
